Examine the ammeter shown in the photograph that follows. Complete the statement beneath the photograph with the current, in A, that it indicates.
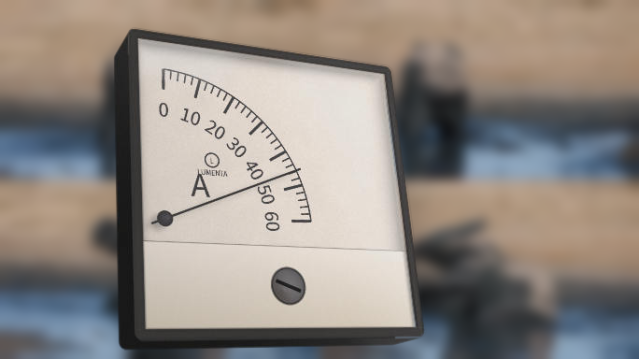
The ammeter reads 46 A
